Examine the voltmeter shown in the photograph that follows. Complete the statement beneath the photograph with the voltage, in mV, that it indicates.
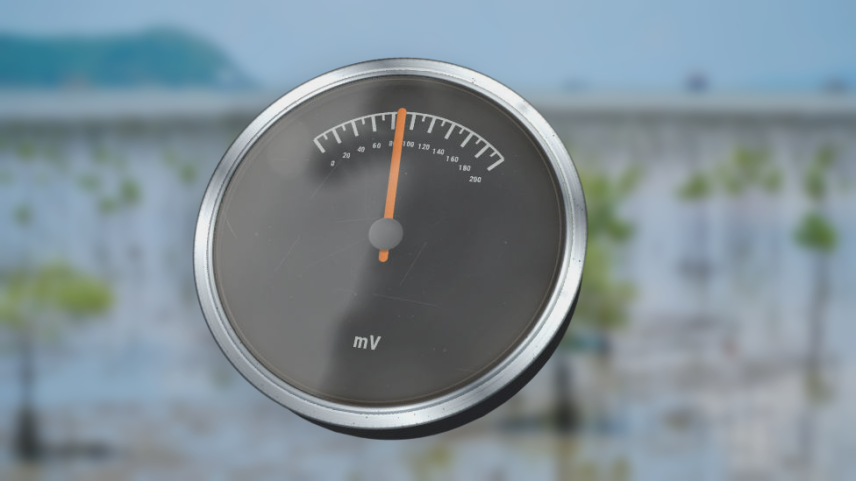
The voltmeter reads 90 mV
